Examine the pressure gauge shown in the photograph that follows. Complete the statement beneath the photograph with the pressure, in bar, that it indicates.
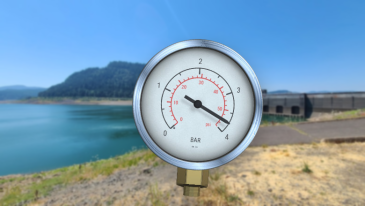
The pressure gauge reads 3.75 bar
